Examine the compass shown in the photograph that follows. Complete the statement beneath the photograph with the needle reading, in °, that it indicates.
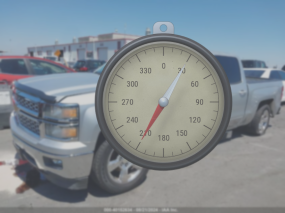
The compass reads 210 °
